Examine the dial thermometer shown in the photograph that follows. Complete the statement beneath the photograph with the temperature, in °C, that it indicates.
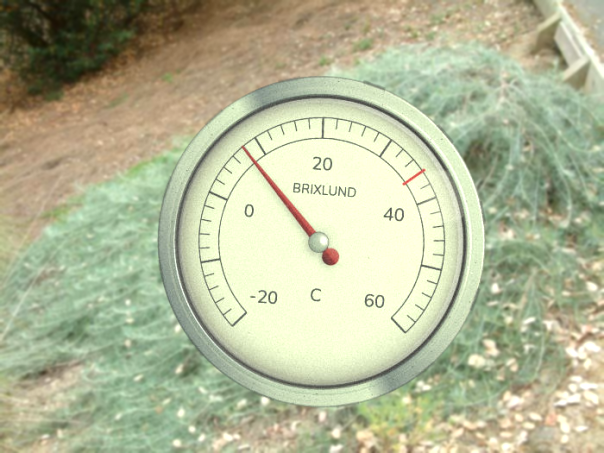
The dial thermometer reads 8 °C
